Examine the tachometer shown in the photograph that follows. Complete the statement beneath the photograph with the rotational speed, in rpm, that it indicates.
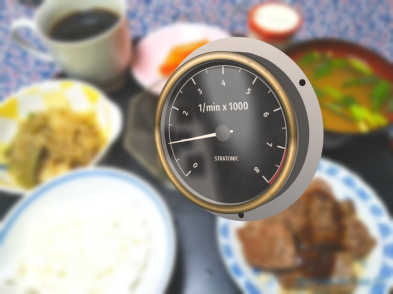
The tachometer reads 1000 rpm
